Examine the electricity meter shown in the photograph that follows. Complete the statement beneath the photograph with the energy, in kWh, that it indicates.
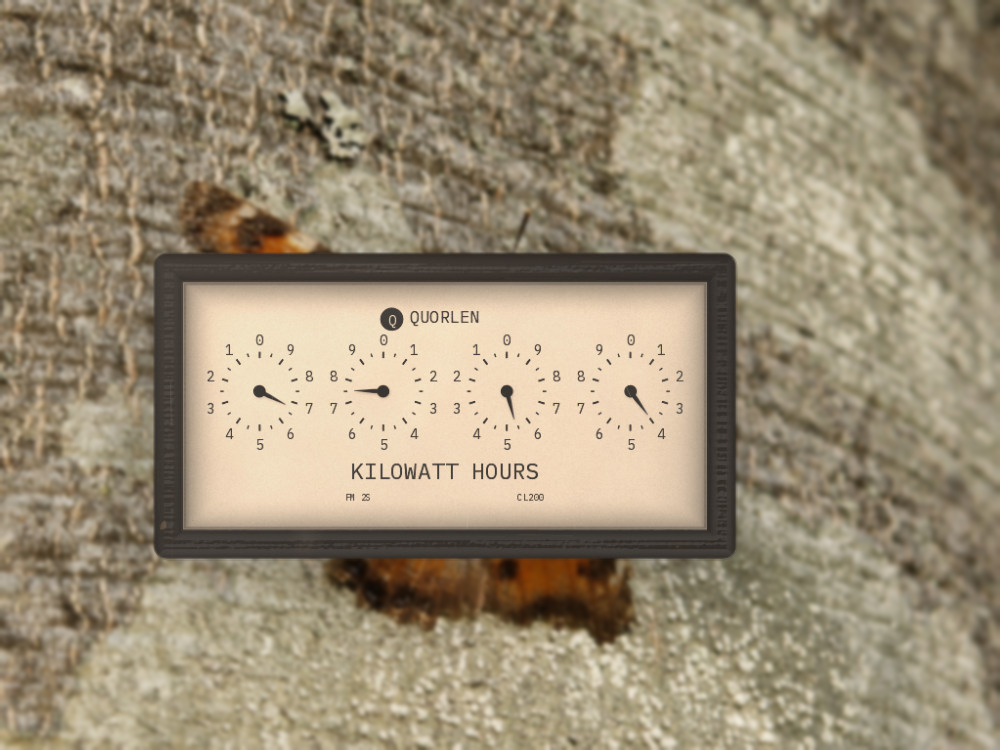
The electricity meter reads 6754 kWh
